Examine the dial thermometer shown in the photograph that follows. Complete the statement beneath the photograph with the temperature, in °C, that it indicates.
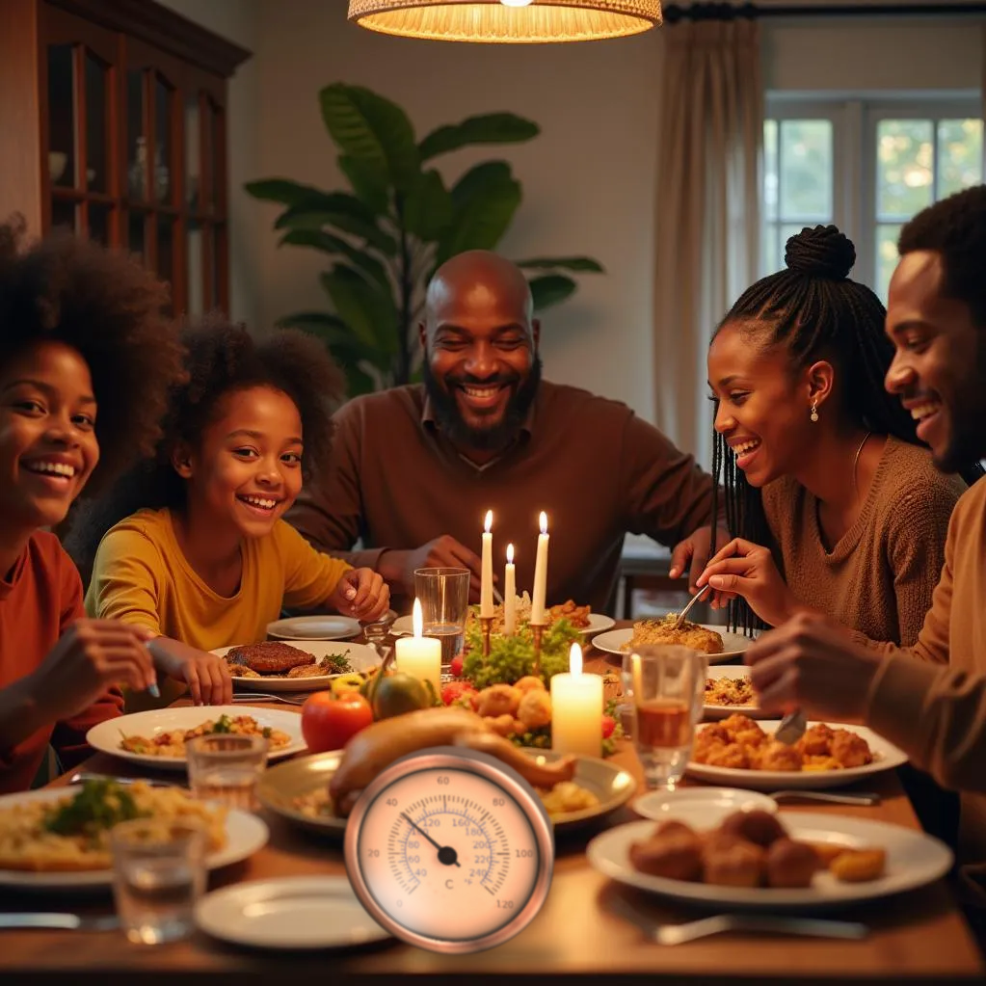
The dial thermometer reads 40 °C
